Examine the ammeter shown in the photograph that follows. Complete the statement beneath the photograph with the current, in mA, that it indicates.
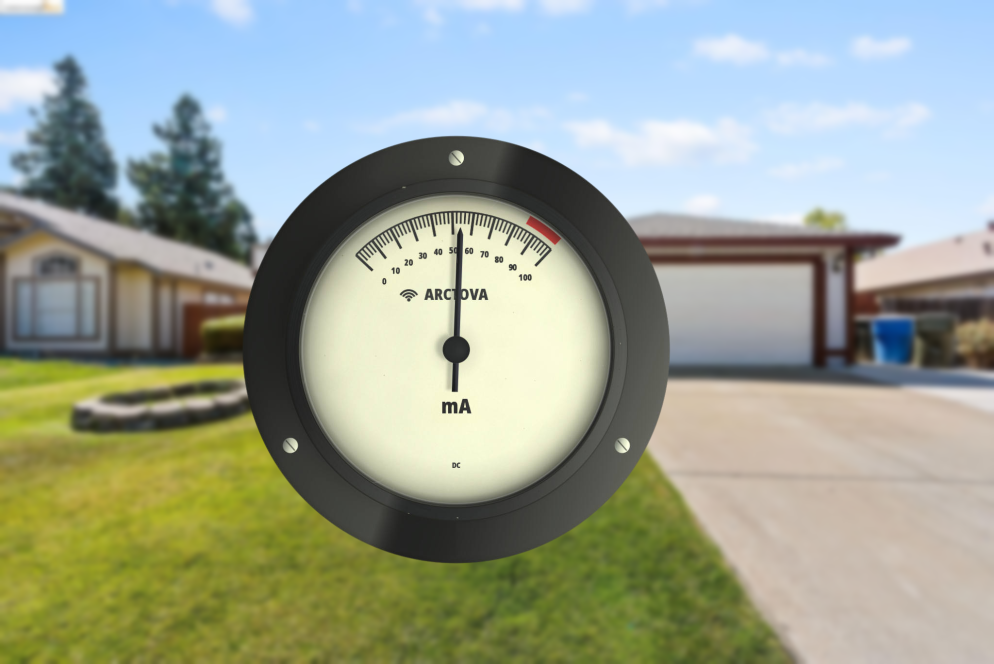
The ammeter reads 54 mA
